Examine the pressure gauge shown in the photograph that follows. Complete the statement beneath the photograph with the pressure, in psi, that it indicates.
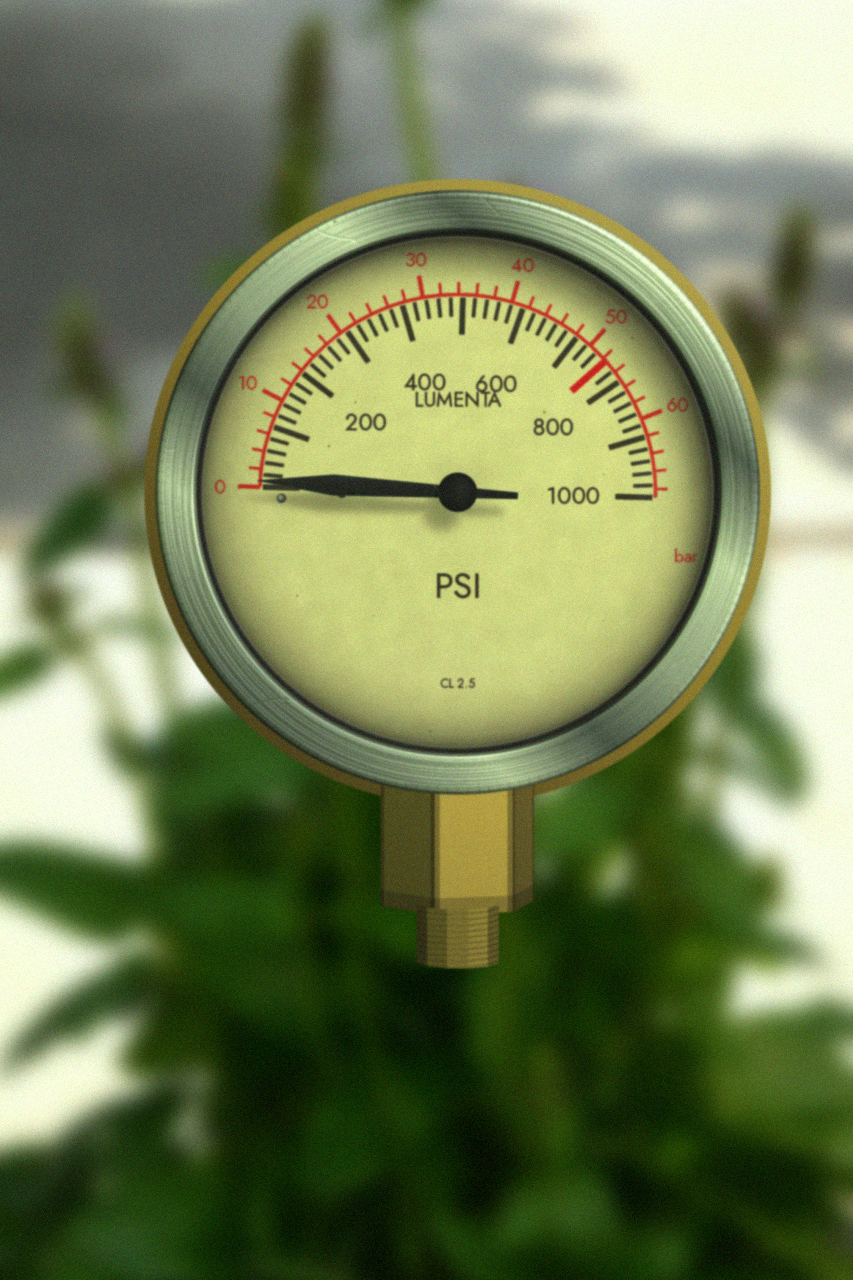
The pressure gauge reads 10 psi
